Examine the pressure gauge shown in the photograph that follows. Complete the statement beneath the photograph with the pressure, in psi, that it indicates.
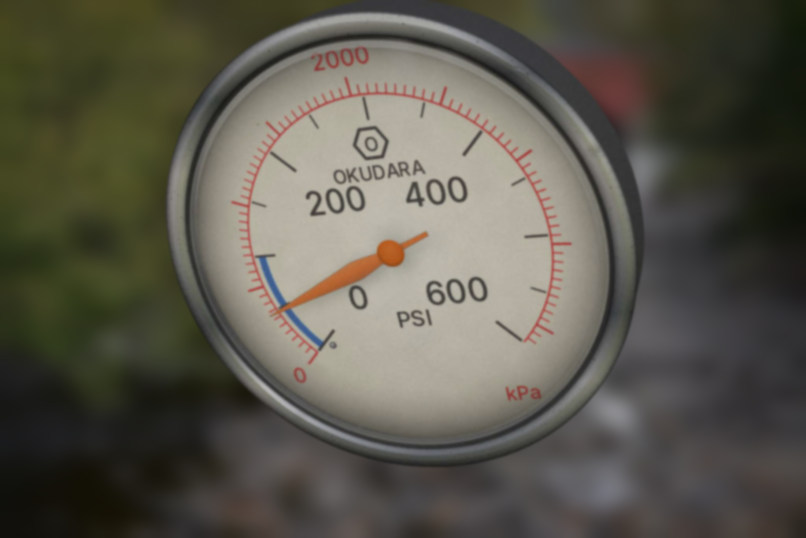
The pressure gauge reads 50 psi
